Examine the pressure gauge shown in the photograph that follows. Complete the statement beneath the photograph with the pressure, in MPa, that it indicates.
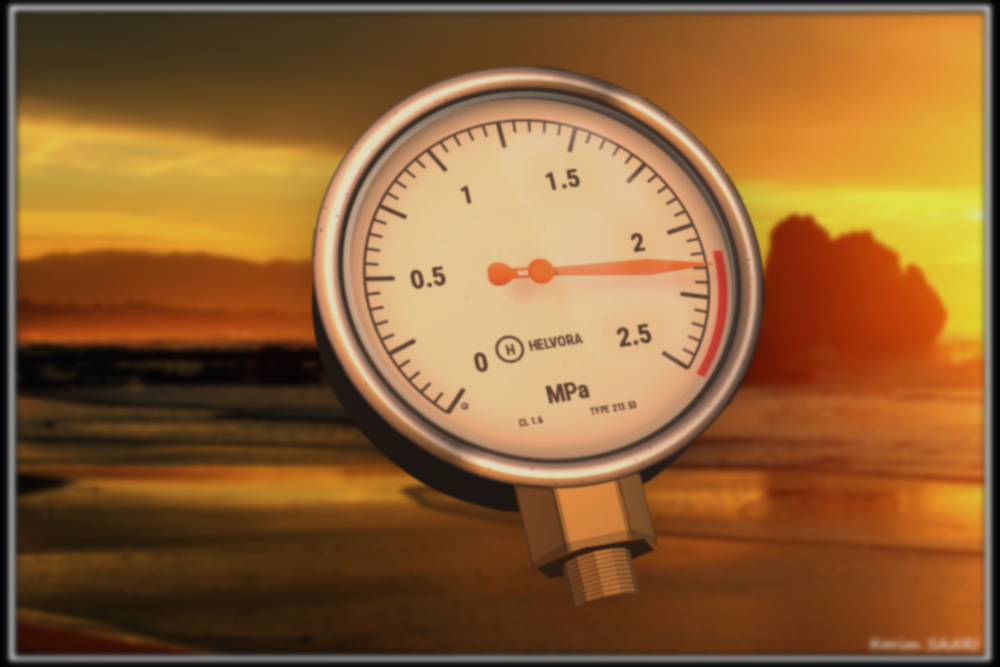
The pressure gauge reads 2.15 MPa
